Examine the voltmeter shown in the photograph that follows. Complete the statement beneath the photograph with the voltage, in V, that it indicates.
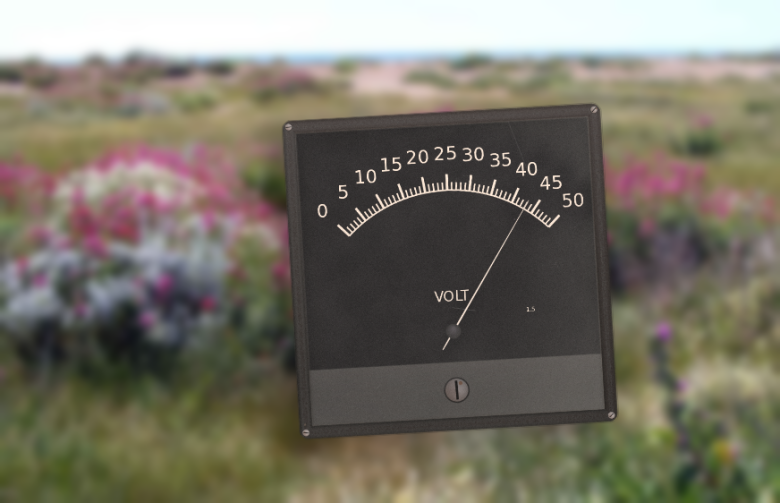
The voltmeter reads 43 V
